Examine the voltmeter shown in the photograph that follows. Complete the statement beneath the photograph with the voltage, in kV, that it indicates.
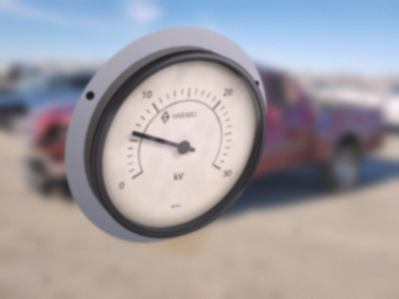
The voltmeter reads 6 kV
